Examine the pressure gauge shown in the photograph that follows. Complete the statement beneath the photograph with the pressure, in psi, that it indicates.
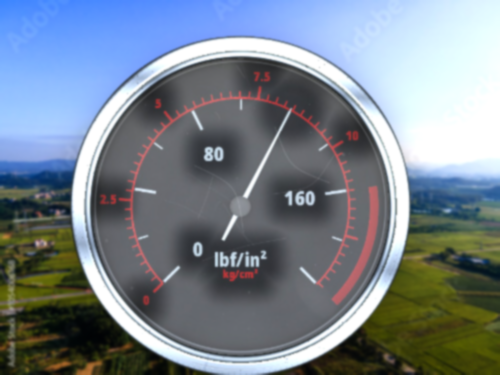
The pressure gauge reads 120 psi
